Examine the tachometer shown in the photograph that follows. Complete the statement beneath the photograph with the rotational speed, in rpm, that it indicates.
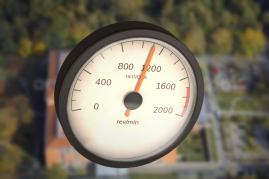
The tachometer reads 1100 rpm
